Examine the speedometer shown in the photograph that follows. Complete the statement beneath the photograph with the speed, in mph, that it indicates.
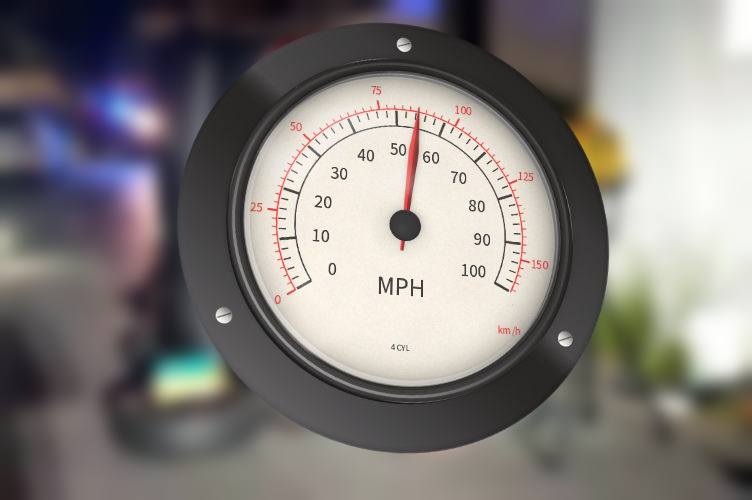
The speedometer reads 54 mph
